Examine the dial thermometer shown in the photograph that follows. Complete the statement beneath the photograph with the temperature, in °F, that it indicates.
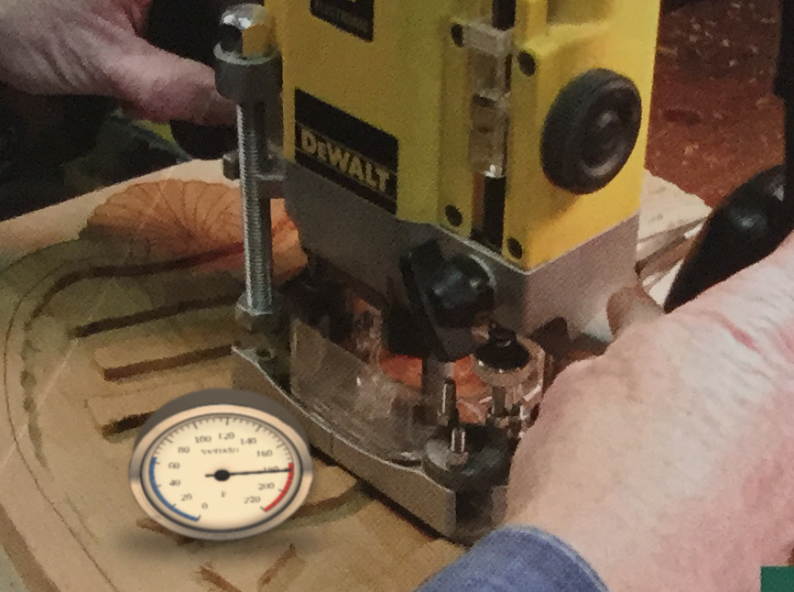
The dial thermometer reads 180 °F
